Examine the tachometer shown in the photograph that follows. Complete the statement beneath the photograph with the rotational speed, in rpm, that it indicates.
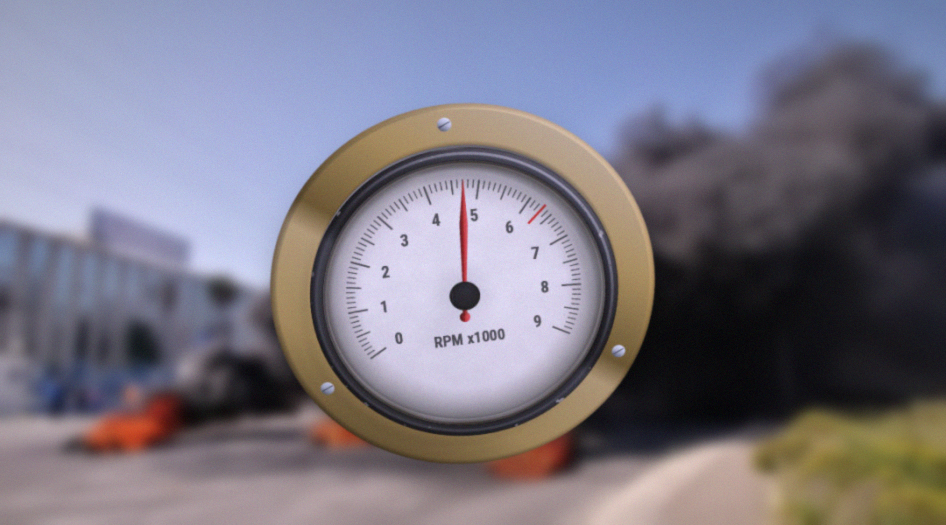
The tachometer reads 4700 rpm
